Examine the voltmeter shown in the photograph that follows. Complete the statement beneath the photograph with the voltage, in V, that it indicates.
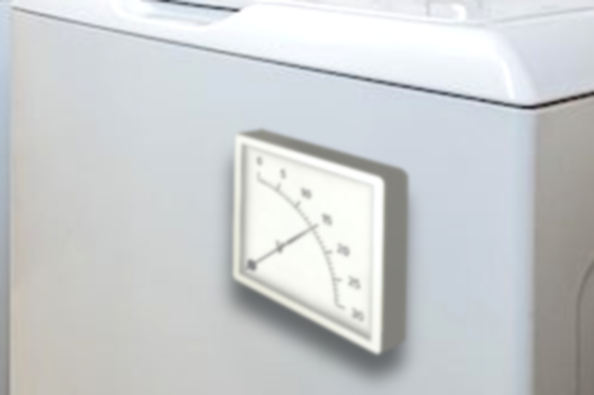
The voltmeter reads 15 V
